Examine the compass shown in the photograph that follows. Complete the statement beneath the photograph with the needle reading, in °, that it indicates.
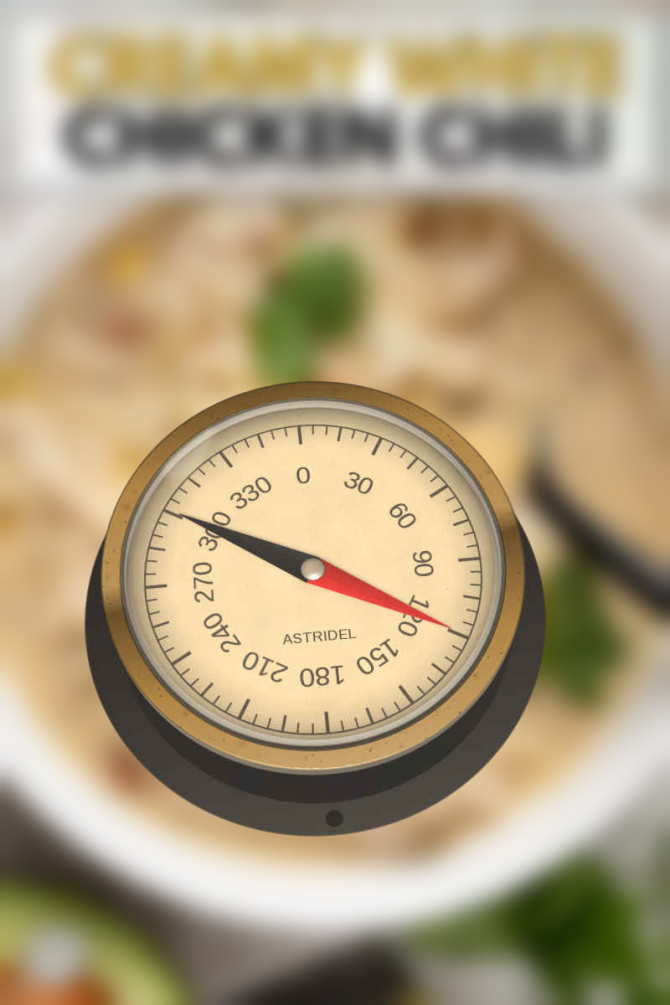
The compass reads 120 °
